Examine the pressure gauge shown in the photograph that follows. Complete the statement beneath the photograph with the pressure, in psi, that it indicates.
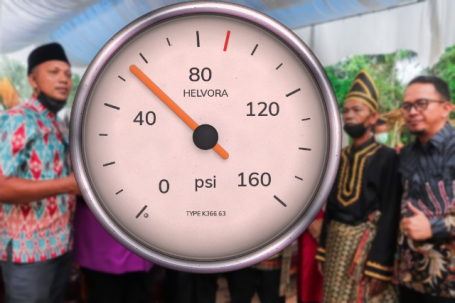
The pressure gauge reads 55 psi
